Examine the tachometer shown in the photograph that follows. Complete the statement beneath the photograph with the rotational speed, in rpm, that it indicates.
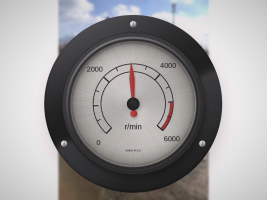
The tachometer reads 3000 rpm
